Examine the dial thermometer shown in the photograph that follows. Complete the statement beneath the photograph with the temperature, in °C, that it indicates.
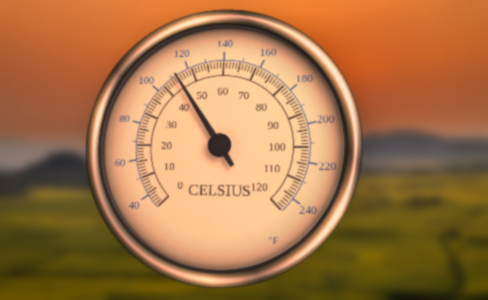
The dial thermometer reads 45 °C
